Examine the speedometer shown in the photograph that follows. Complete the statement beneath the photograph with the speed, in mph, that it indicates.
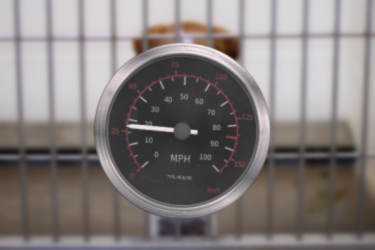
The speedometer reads 17.5 mph
